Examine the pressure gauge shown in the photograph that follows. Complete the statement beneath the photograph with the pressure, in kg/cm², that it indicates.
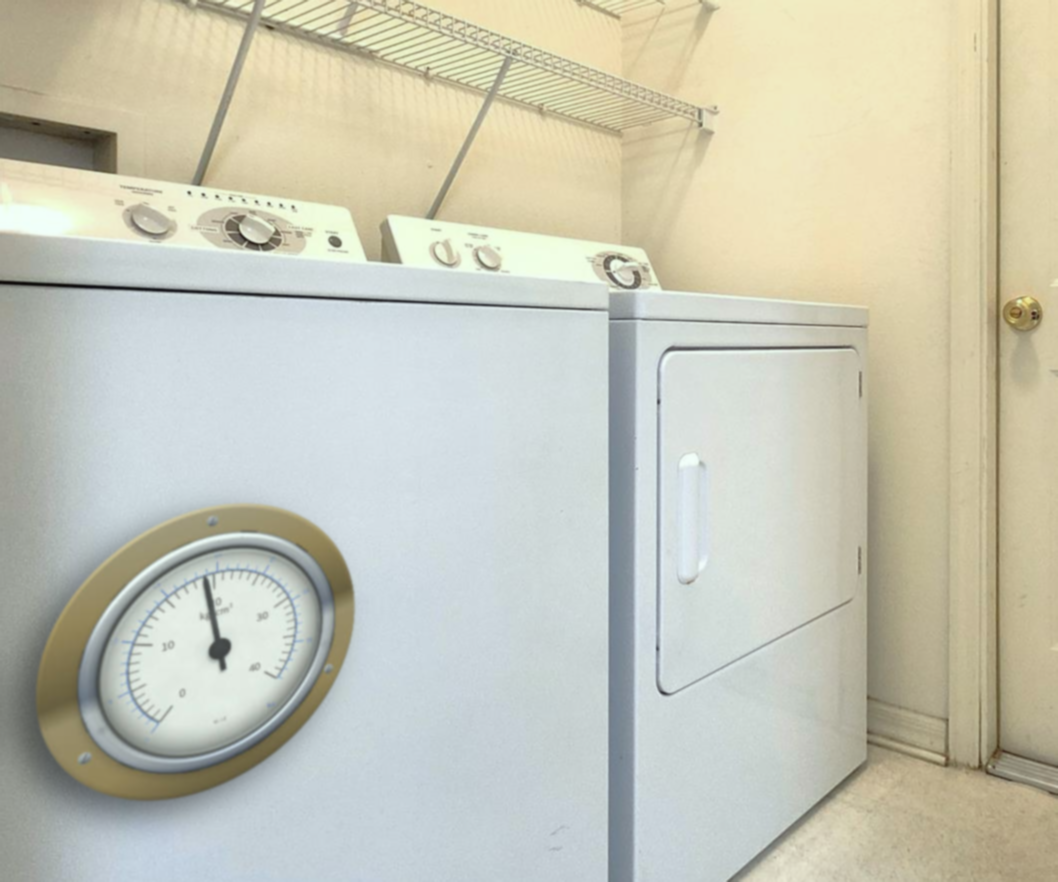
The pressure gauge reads 19 kg/cm²
